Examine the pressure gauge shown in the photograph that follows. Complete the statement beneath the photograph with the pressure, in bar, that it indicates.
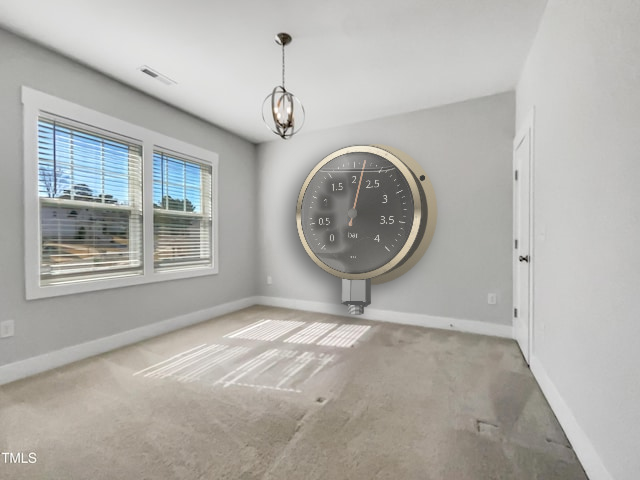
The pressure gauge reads 2.2 bar
